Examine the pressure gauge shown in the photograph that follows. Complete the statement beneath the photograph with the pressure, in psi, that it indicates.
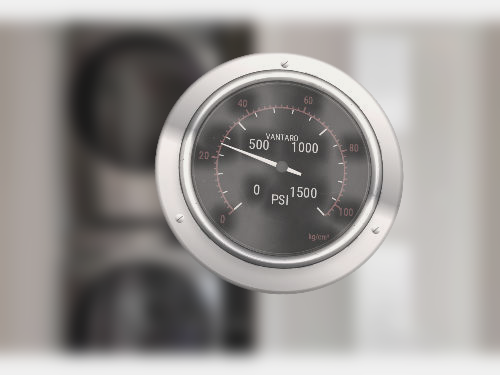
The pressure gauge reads 350 psi
